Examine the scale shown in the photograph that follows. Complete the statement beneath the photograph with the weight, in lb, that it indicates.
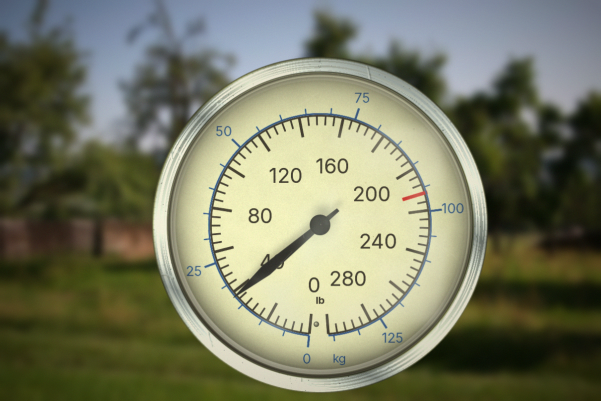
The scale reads 38 lb
